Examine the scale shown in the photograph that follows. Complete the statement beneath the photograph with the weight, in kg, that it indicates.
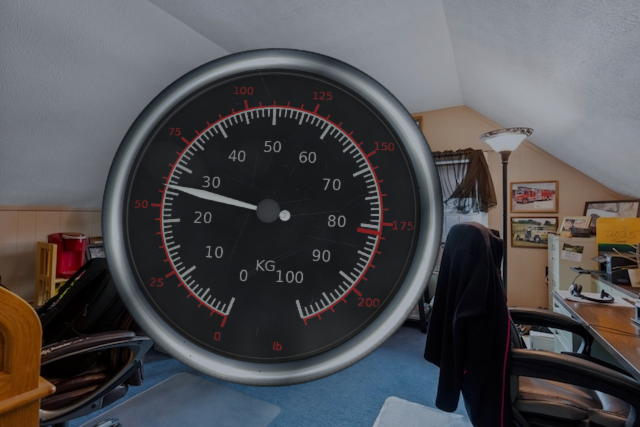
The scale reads 26 kg
